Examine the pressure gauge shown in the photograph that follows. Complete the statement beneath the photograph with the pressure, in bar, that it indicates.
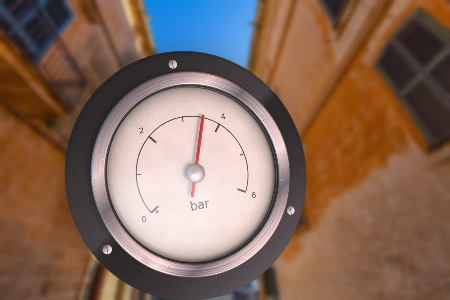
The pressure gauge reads 3.5 bar
